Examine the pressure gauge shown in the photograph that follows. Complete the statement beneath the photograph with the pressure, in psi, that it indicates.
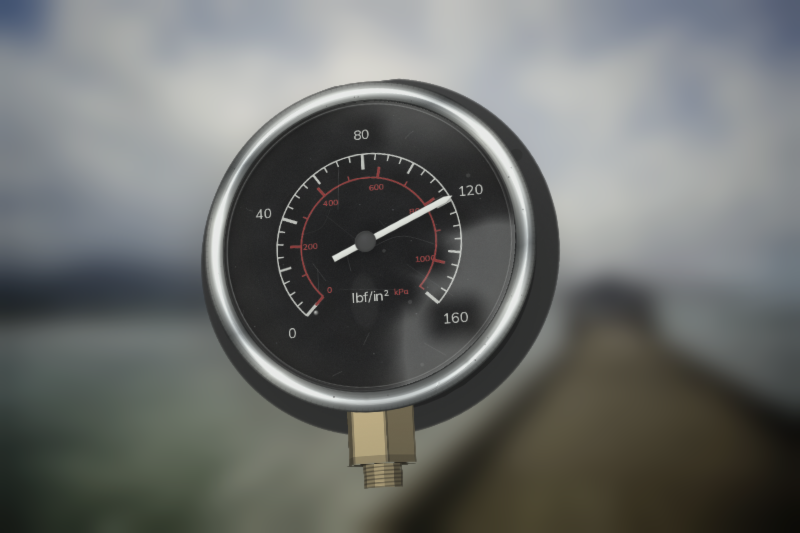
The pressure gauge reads 120 psi
